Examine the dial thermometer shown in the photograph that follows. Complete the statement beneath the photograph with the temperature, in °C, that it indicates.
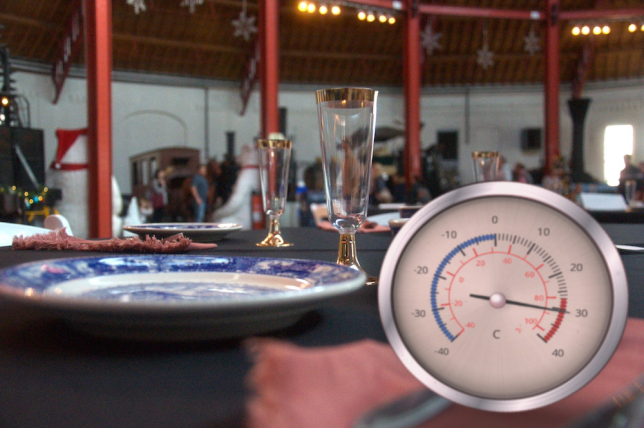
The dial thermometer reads 30 °C
